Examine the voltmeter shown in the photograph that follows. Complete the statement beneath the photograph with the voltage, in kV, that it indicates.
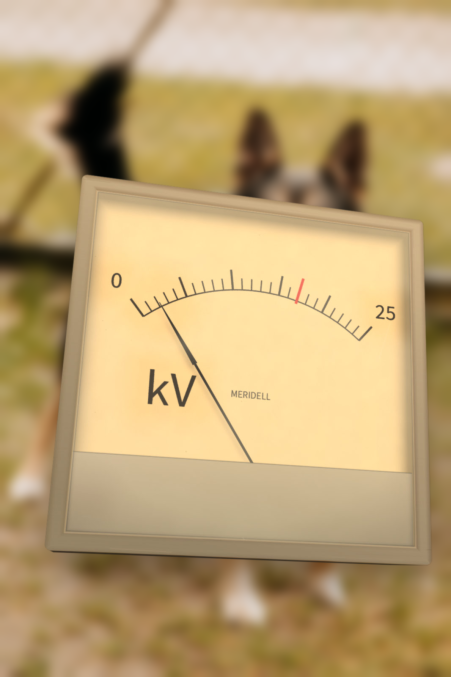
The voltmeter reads 2 kV
